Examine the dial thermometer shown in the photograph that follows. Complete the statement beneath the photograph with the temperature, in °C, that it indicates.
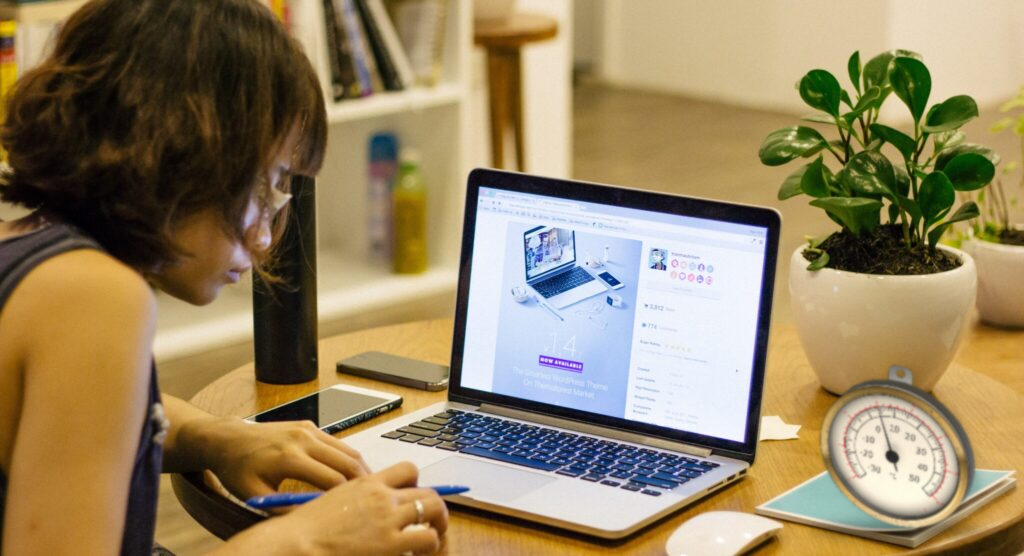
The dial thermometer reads 5 °C
